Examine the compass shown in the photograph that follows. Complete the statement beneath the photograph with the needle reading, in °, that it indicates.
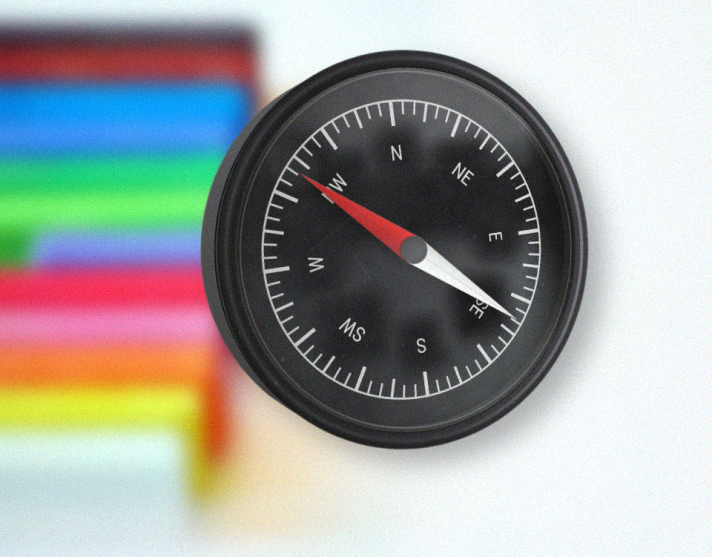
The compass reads 310 °
